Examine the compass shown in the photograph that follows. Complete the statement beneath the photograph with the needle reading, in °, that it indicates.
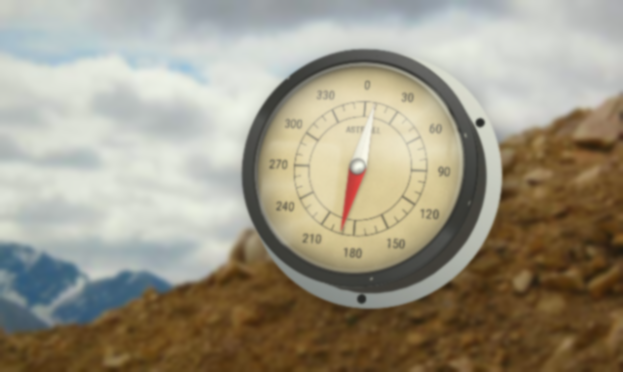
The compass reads 190 °
